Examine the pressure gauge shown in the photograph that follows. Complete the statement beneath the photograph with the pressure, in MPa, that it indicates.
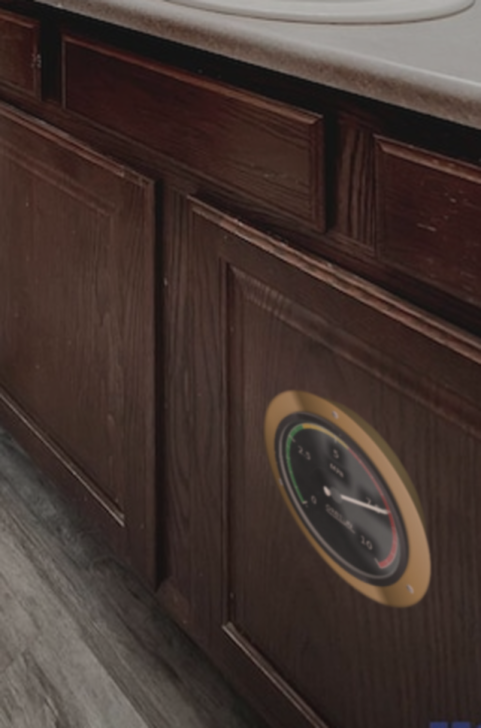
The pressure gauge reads 7.5 MPa
